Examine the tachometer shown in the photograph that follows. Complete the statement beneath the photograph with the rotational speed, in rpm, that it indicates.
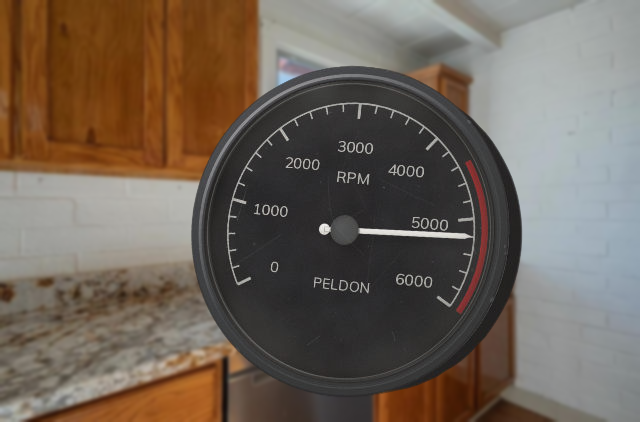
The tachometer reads 5200 rpm
